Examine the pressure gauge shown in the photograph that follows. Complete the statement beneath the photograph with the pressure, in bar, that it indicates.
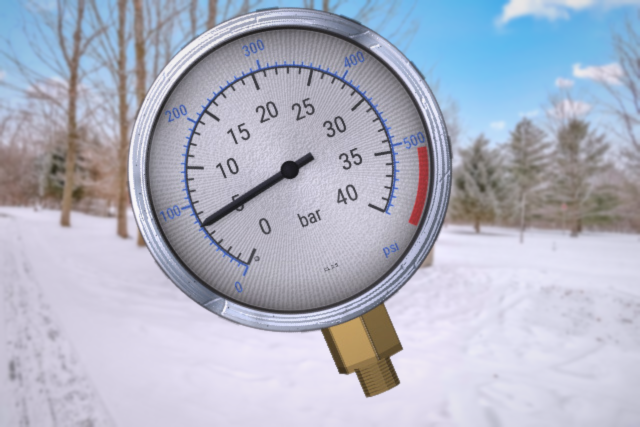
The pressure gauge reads 5 bar
